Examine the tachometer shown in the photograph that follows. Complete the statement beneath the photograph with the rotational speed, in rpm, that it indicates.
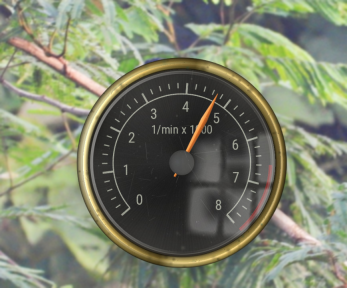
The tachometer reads 4700 rpm
